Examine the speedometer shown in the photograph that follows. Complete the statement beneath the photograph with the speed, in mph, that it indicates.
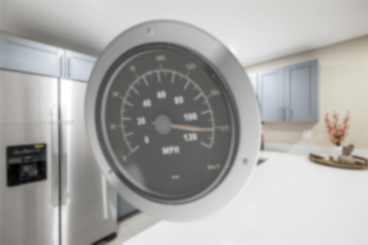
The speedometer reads 110 mph
